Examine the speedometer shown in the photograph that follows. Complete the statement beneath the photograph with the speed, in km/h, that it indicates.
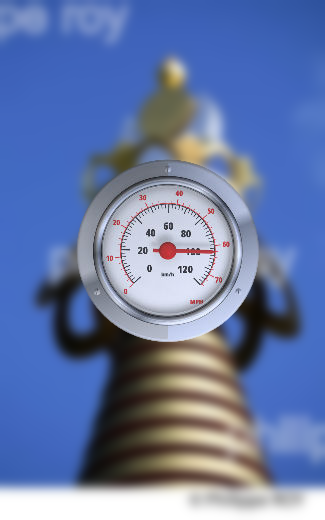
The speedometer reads 100 km/h
